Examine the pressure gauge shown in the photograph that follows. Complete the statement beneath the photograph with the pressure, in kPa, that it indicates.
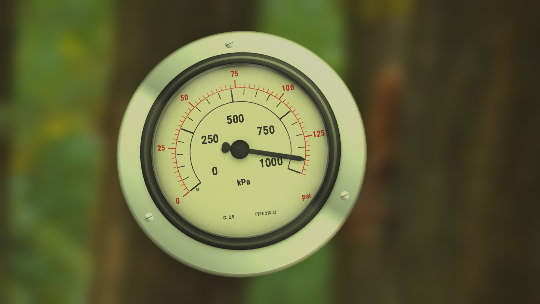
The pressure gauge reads 950 kPa
